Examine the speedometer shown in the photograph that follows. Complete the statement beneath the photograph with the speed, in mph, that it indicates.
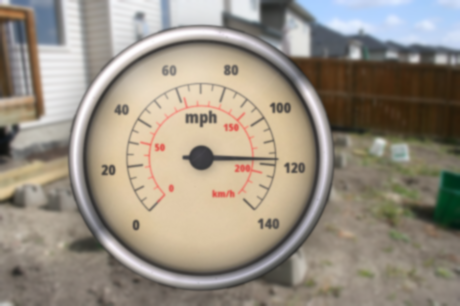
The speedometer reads 117.5 mph
